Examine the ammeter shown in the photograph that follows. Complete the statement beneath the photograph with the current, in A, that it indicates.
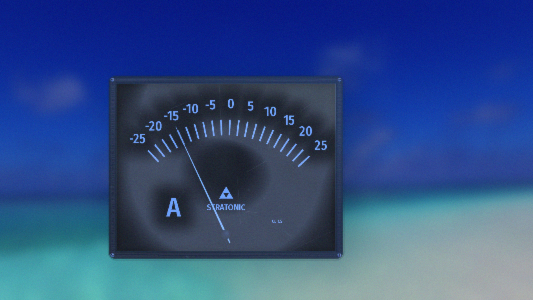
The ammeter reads -15 A
